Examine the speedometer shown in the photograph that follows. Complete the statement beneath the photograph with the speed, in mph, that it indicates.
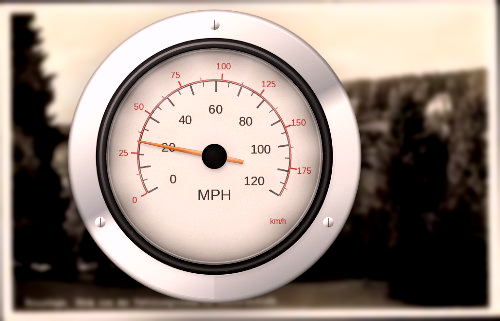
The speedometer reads 20 mph
